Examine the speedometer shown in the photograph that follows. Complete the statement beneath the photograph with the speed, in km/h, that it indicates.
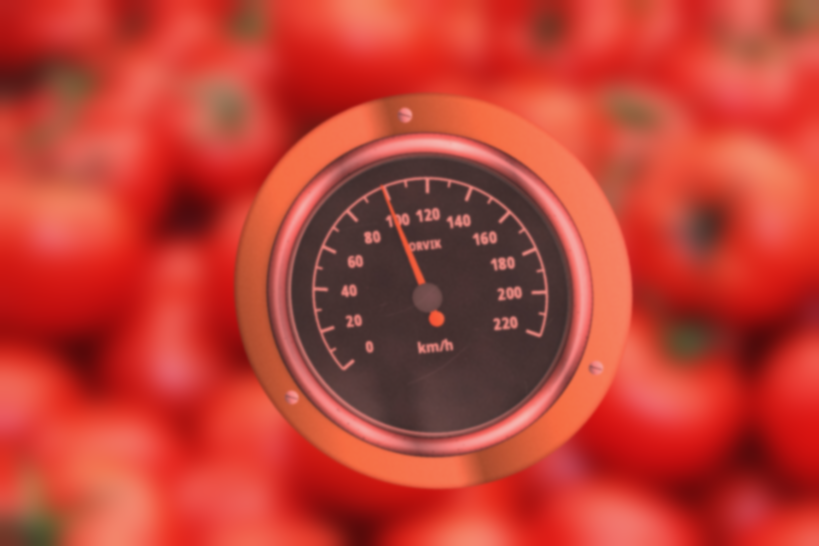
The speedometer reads 100 km/h
